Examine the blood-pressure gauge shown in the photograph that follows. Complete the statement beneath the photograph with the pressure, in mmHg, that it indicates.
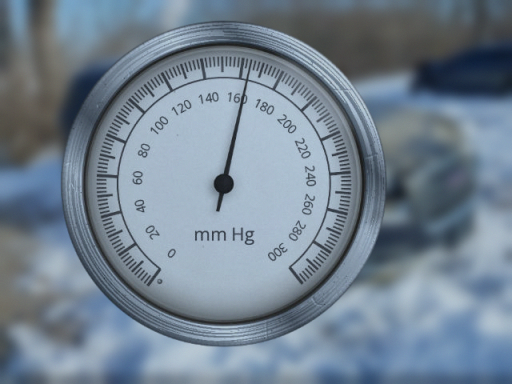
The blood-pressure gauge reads 164 mmHg
